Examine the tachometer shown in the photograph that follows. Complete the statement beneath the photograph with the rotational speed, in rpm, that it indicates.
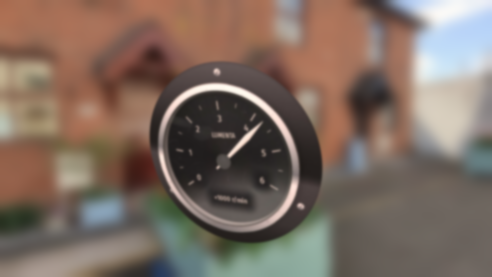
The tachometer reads 4250 rpm
